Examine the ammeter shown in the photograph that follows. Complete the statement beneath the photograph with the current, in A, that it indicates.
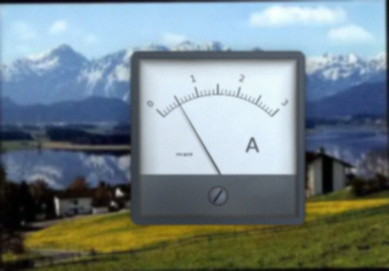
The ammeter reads 0.5 A
